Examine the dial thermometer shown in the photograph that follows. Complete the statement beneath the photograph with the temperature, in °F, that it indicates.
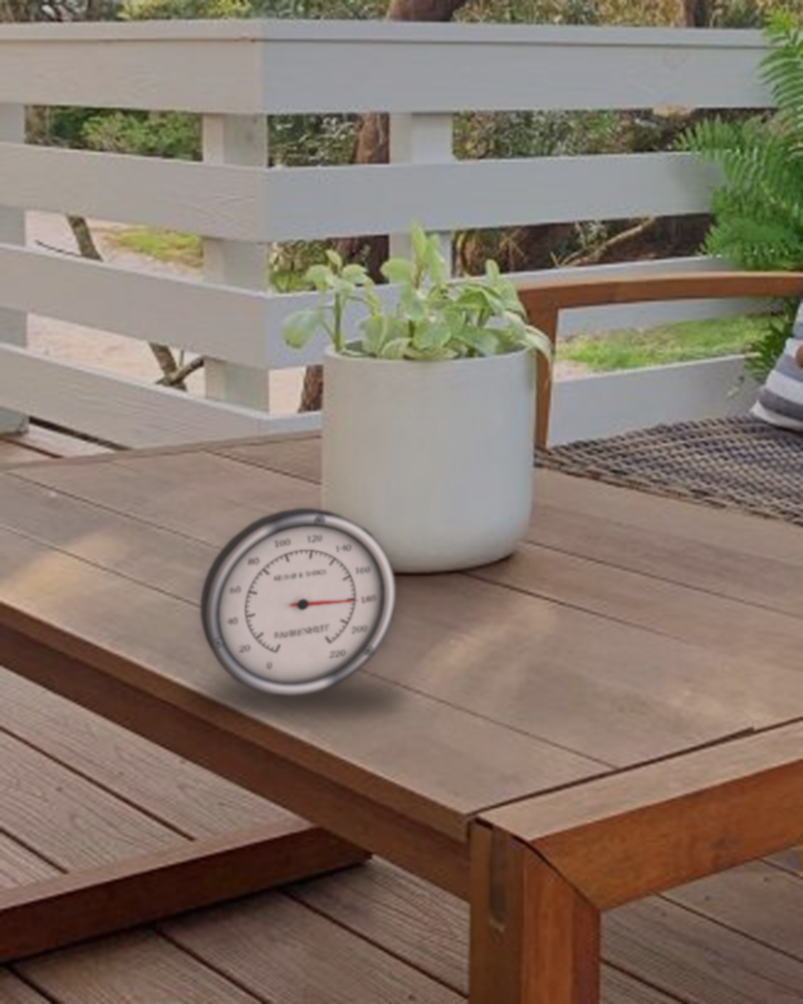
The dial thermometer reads 180 °F
